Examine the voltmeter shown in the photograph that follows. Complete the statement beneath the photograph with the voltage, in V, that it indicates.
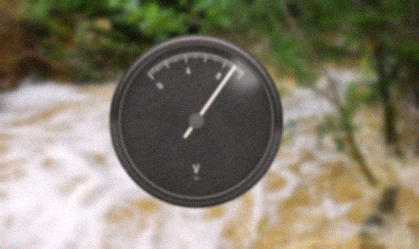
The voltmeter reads 9 V
